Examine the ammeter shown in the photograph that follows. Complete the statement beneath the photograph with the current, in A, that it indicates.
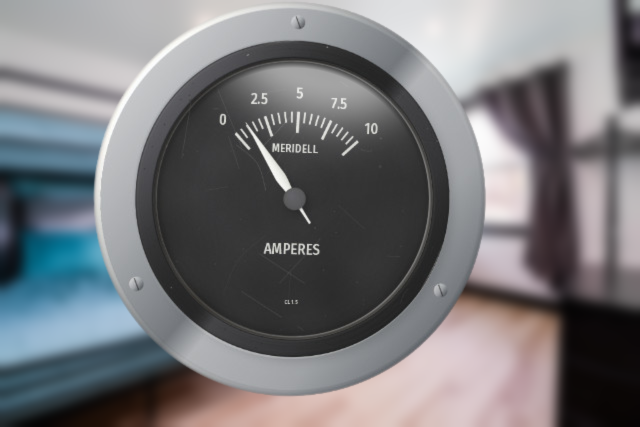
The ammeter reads 1 A
